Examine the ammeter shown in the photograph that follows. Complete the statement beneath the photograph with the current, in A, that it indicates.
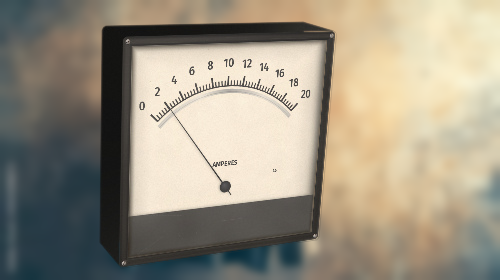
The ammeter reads 2 A
